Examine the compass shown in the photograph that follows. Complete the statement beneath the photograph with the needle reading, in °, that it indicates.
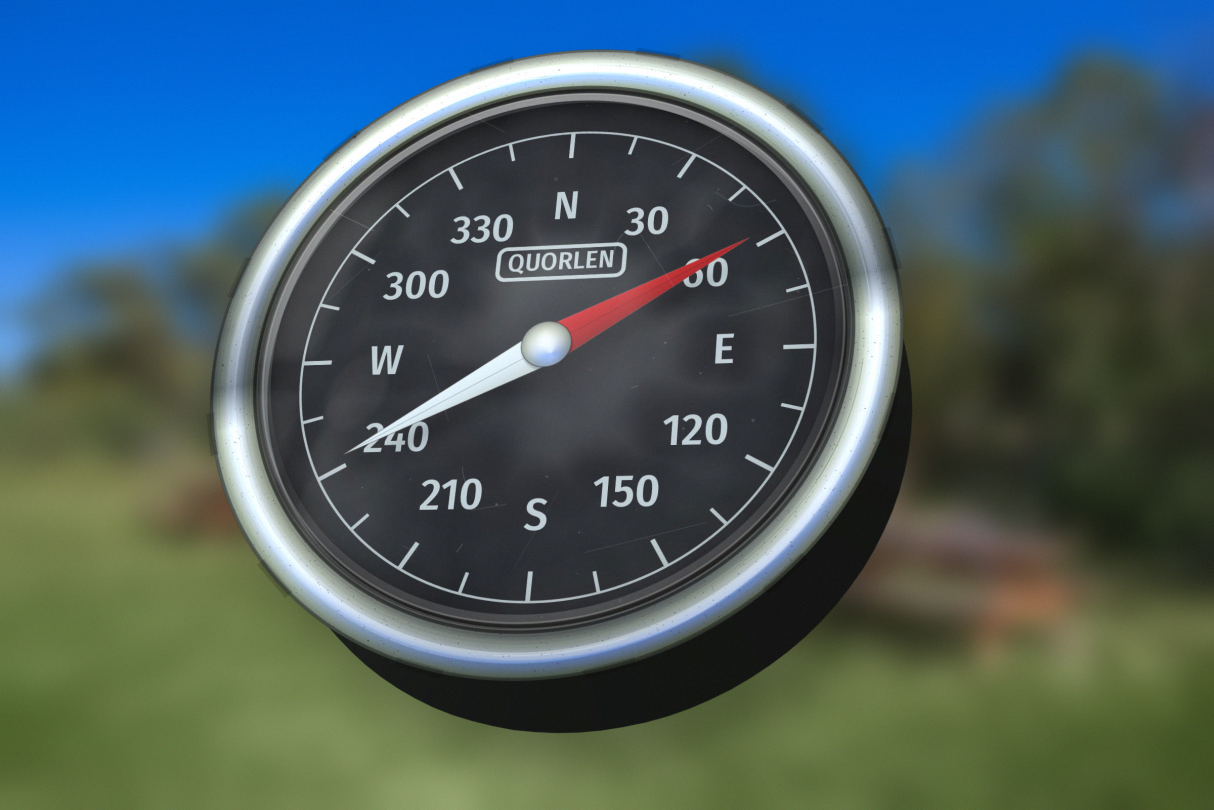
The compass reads 60 °
